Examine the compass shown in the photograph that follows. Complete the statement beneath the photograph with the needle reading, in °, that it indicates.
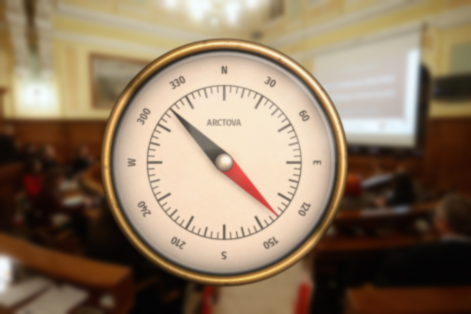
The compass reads 135 °
